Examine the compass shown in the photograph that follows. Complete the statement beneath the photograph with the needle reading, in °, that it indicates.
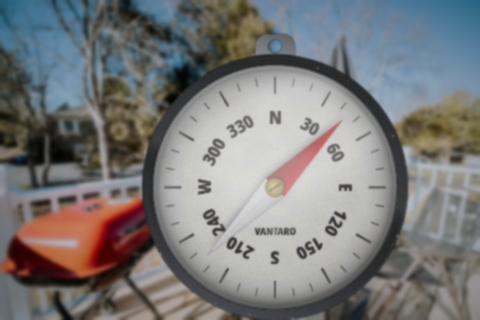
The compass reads 45 °
